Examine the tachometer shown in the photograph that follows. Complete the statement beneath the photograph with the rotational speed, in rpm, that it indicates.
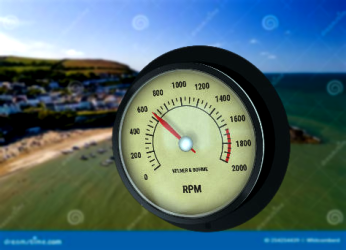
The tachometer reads 650 rpm
